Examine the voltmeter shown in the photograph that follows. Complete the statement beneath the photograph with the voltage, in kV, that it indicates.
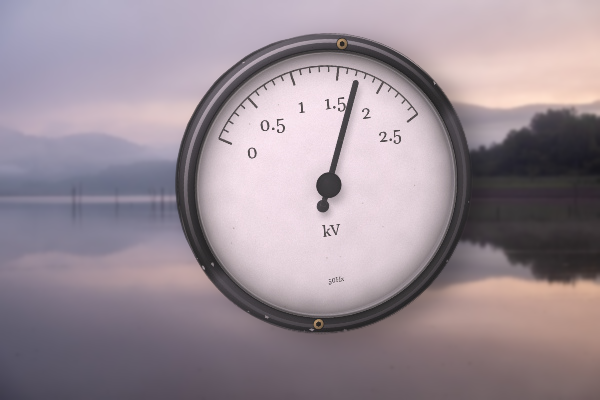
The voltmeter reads 1.7 kV
